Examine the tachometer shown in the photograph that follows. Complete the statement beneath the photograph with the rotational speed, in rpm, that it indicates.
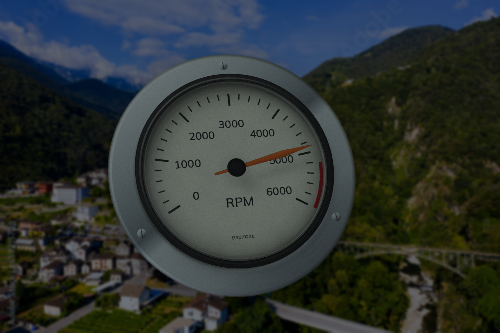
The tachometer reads 4900 rpm
